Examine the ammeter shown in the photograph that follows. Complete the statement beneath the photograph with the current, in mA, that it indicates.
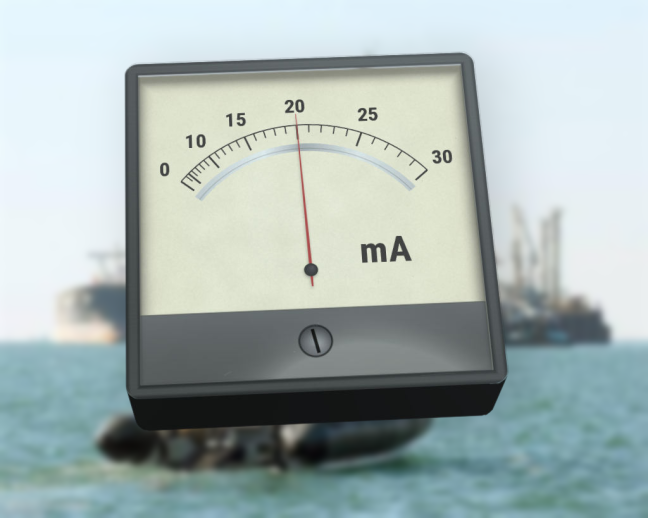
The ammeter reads 20 mA
